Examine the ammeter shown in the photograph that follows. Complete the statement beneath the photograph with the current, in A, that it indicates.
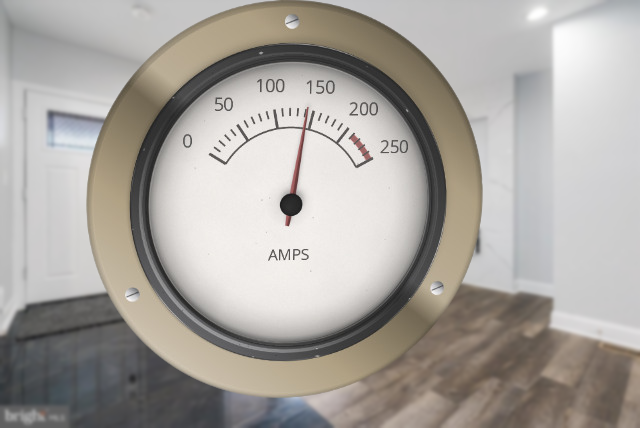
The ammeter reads 140 A
